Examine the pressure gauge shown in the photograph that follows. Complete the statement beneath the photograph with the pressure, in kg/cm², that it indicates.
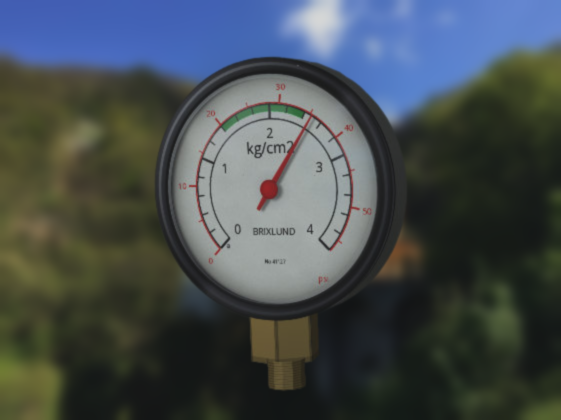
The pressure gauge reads 2.5 kg/cm²
